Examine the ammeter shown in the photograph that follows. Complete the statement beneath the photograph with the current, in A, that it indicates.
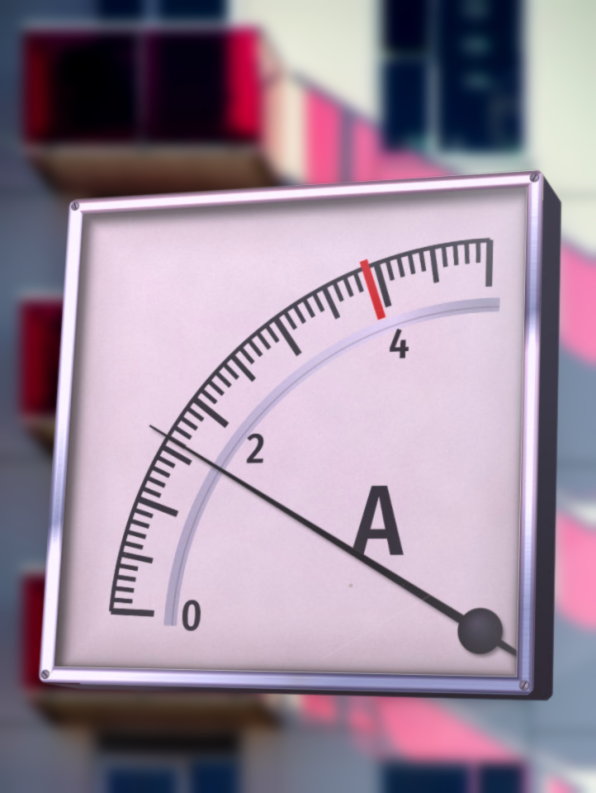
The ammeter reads 1.6 A
